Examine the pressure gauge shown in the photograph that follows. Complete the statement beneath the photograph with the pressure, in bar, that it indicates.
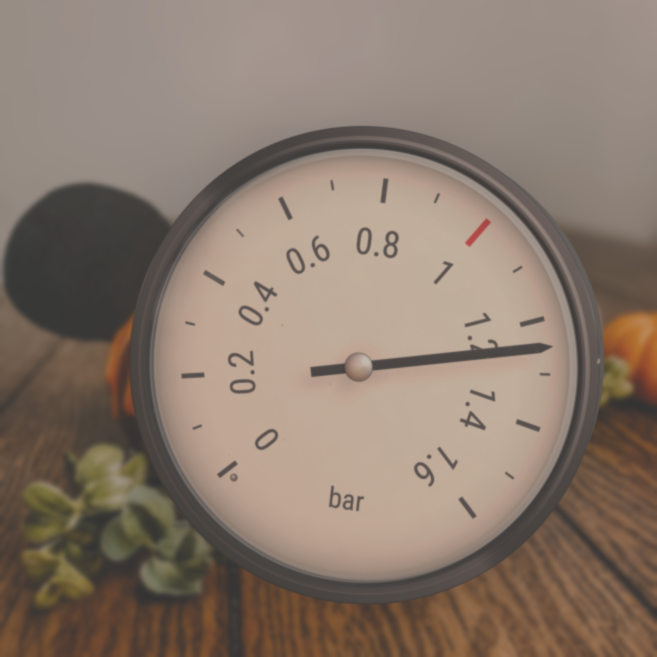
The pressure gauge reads 1.25 bar
